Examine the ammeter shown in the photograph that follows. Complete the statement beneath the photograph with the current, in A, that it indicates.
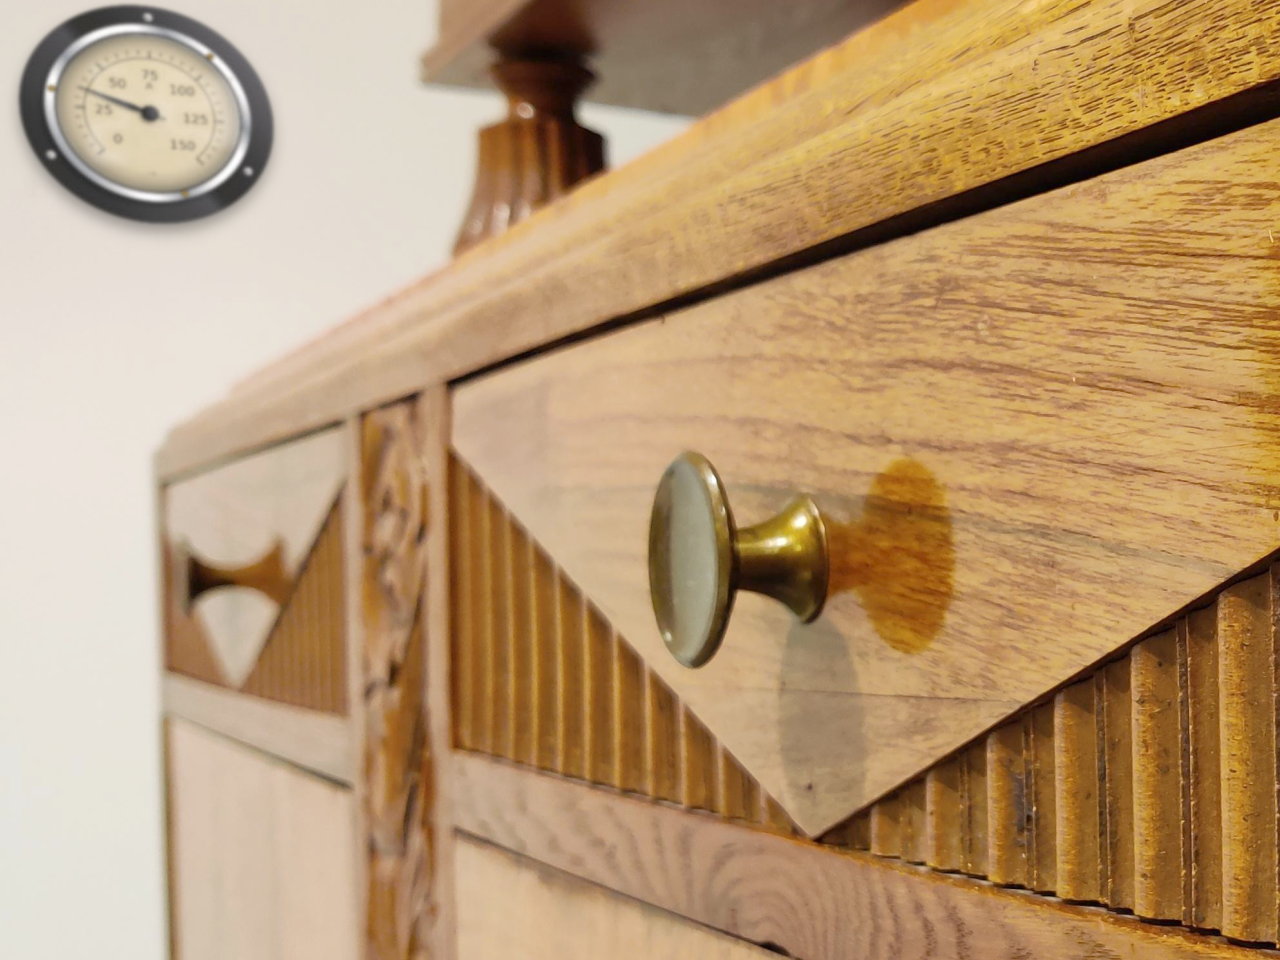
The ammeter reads 35 A
